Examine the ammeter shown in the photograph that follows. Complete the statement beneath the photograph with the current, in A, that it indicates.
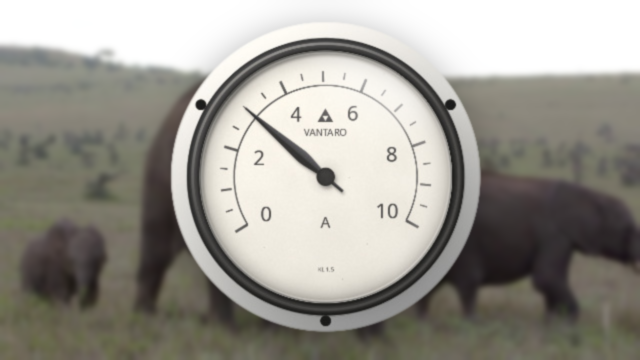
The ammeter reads 3 A
